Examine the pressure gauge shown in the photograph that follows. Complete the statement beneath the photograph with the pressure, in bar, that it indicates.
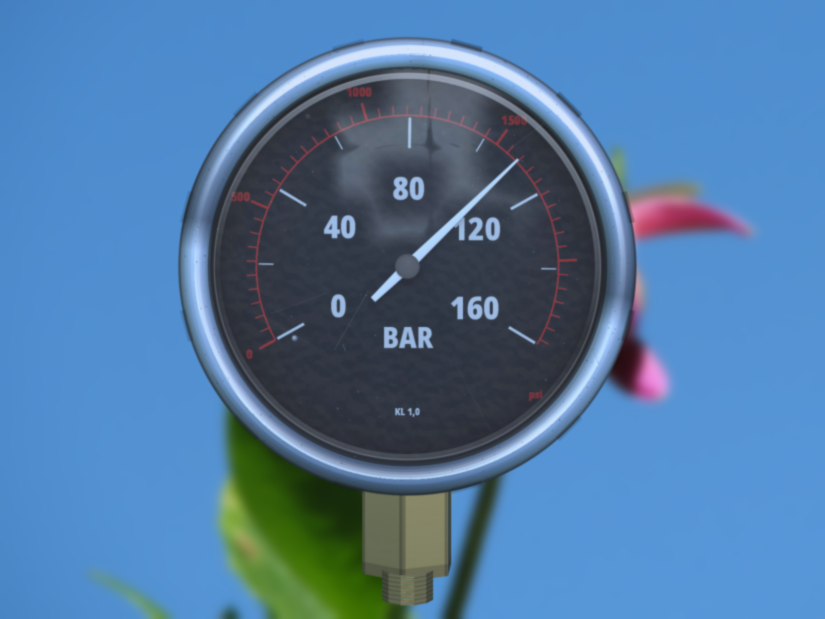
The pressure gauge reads 110 bar
